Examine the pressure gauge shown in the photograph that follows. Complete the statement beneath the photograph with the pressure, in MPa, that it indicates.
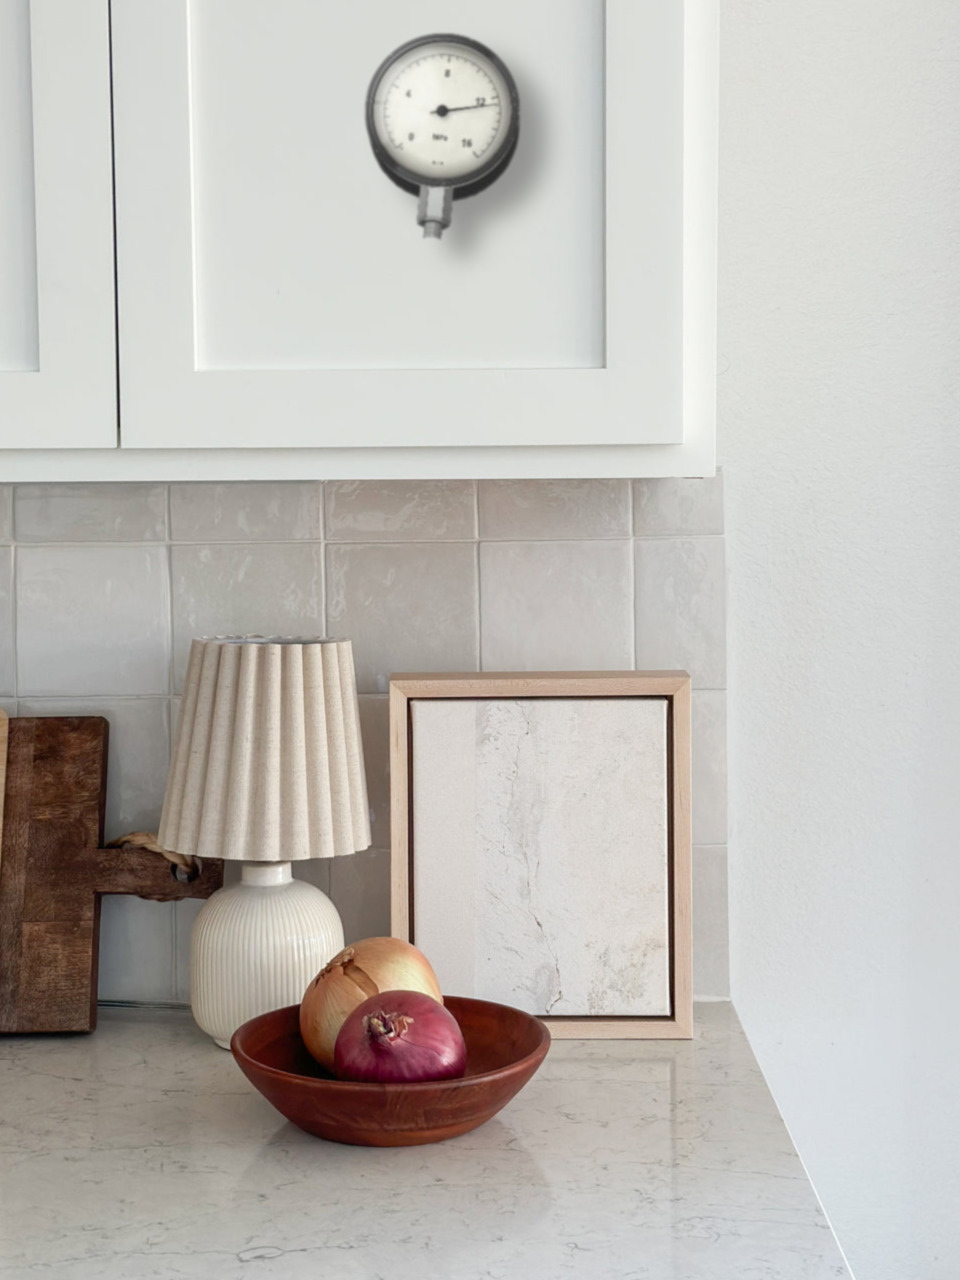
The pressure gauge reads 12.5 MPa
